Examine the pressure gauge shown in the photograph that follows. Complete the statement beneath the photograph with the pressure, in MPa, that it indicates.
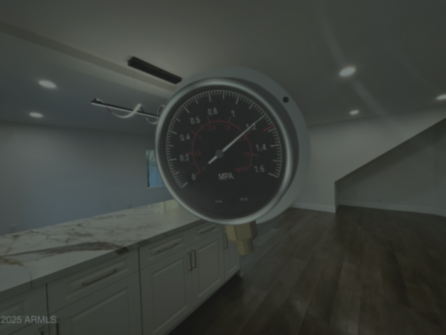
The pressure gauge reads 1.2 MPa
